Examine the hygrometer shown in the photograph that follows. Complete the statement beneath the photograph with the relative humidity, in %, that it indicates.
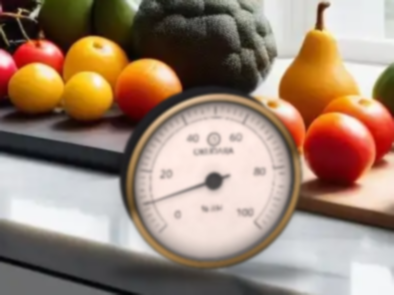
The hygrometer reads 10 %
